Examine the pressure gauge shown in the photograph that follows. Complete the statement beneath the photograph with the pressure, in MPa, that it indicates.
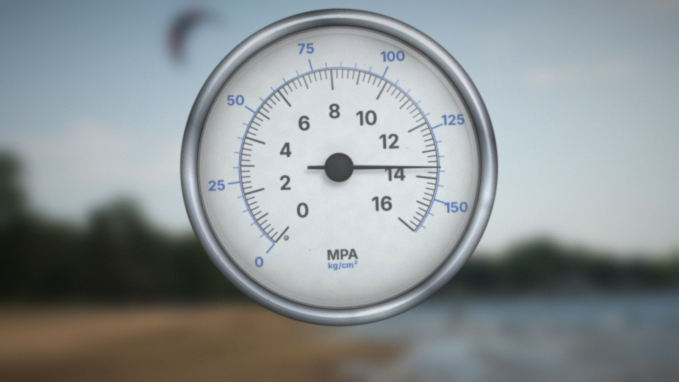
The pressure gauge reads 13.6 MPa
